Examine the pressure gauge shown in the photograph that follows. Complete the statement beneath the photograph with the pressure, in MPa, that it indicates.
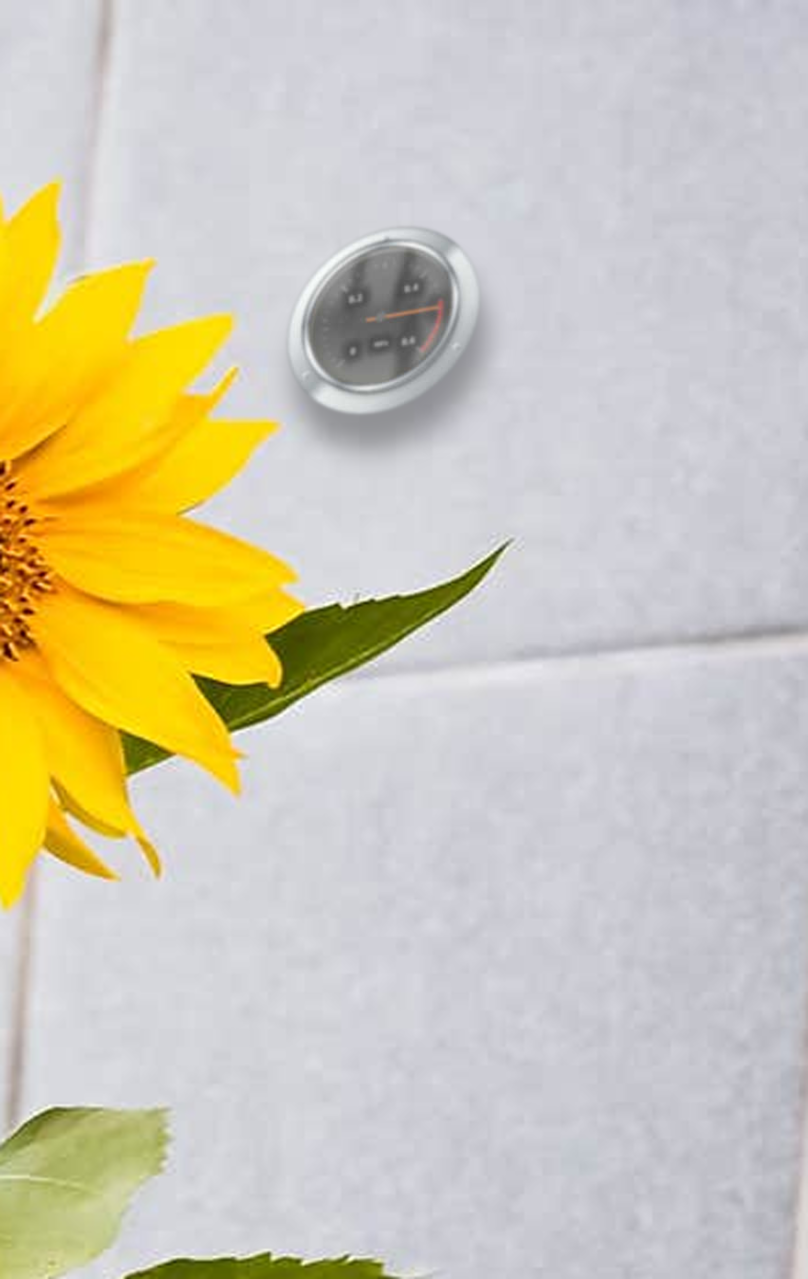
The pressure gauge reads 0.5 MPa
